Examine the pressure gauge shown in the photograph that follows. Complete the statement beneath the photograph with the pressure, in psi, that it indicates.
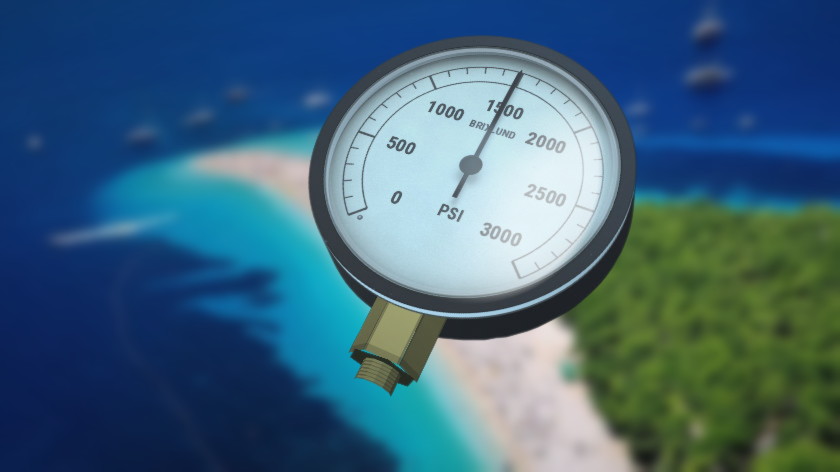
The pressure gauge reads 1500 psi
